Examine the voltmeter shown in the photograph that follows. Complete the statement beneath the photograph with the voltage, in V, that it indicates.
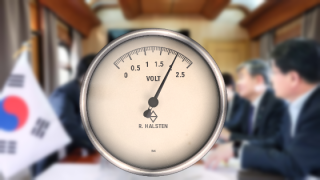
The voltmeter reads 2 V
